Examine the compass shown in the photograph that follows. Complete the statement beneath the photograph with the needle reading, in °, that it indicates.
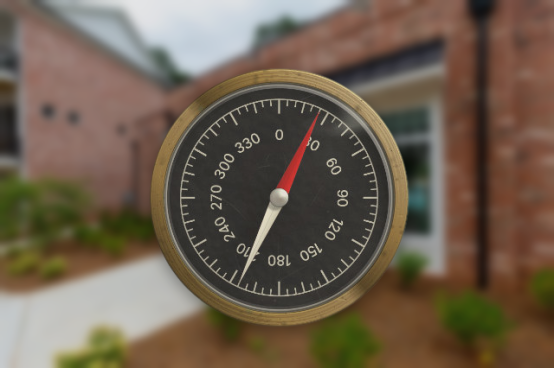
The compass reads 25 °
